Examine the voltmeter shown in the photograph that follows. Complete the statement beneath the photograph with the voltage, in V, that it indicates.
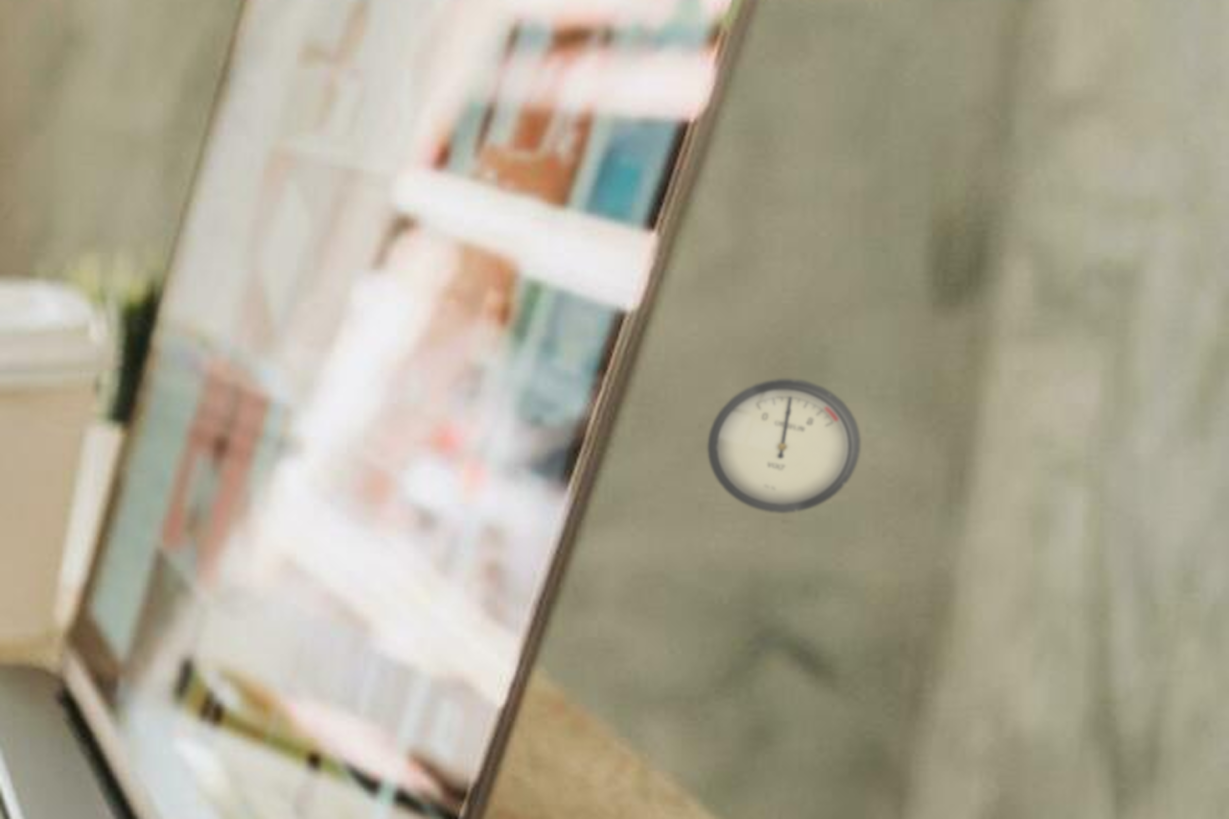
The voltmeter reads 4 V
